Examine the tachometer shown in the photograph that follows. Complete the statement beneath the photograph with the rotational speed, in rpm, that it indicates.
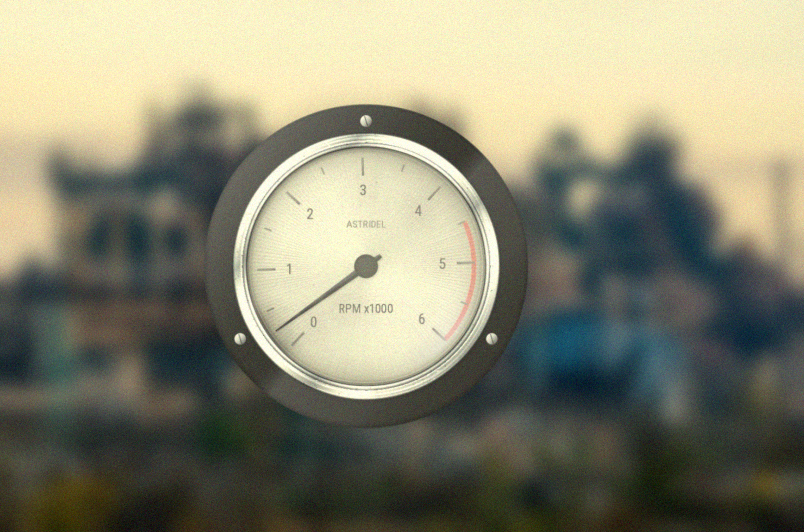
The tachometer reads 250 rpm
